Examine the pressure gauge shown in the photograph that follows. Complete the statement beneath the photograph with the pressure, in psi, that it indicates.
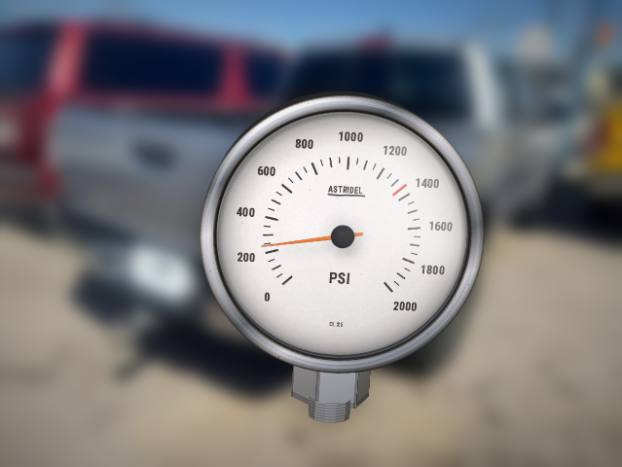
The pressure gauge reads 250 psi
